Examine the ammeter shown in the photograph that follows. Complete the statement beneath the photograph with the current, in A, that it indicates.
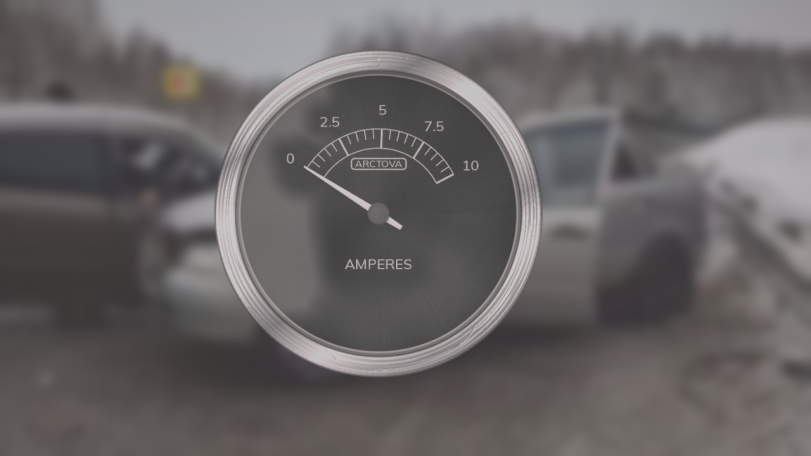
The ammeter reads 0 A
